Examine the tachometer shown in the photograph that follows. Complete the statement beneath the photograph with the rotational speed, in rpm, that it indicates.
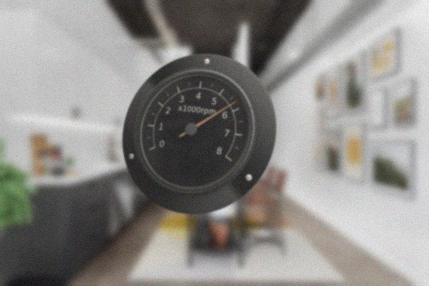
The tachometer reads 5750 rpm
